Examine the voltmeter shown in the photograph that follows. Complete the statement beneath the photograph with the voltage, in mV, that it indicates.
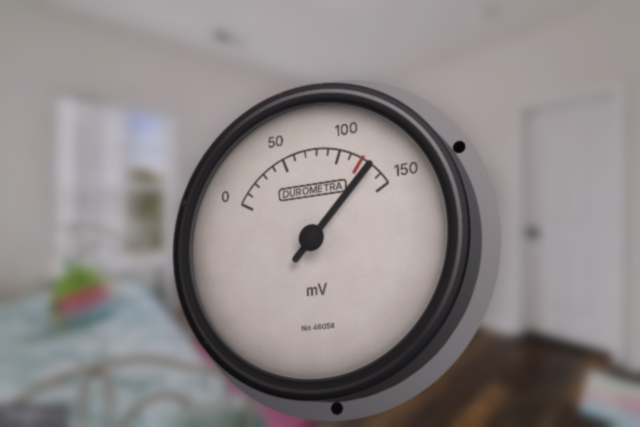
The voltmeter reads 130 mV
